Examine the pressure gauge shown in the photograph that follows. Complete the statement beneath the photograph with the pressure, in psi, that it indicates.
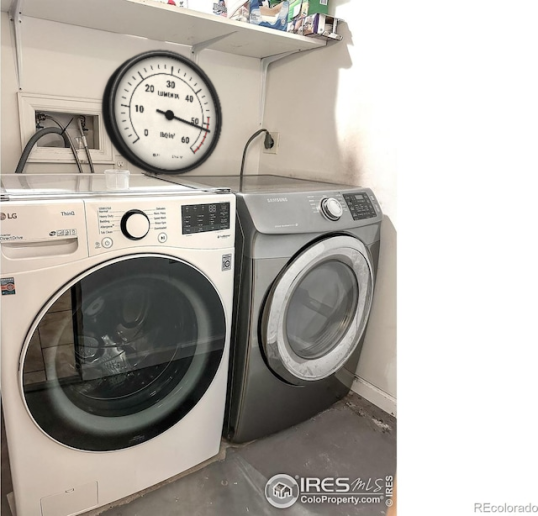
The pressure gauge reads 52 psi
